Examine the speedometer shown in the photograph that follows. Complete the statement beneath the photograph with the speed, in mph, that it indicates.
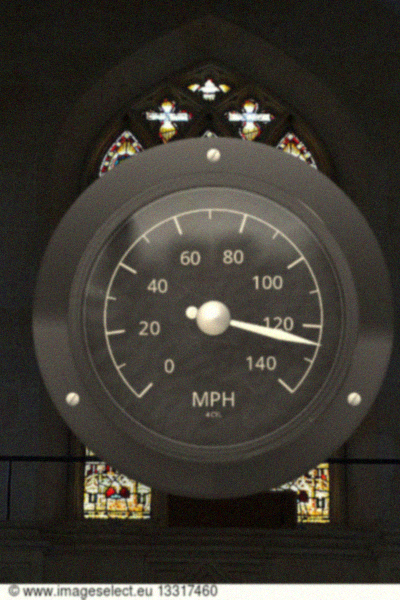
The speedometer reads 125 mph
